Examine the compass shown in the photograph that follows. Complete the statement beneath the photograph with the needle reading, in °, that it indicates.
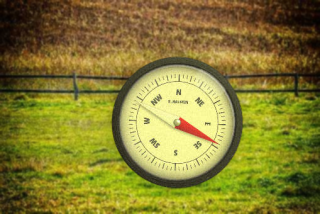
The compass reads 115 °
